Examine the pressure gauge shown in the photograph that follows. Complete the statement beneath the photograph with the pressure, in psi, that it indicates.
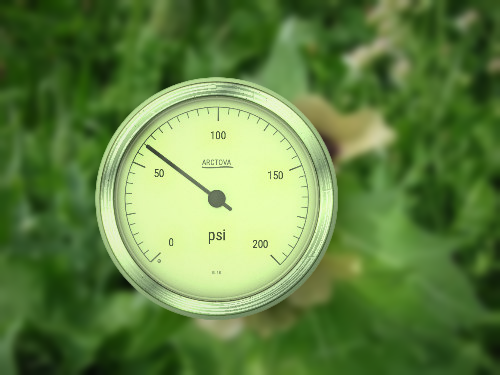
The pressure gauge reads 60 psi
